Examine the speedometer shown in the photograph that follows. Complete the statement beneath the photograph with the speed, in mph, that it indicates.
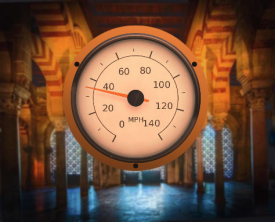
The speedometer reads 35 mph
